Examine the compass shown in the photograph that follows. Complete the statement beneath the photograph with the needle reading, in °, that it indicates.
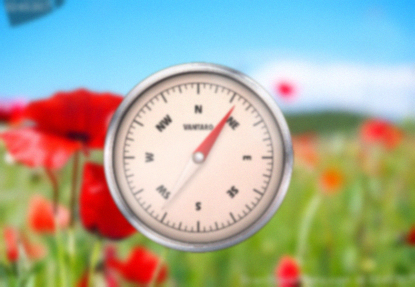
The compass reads 35 °
